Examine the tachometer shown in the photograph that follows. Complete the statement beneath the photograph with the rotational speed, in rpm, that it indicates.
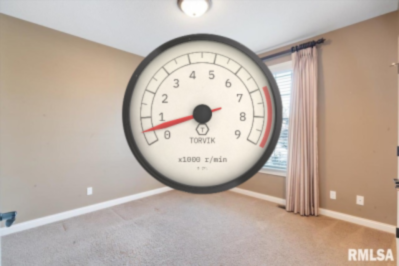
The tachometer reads 500 rpm
